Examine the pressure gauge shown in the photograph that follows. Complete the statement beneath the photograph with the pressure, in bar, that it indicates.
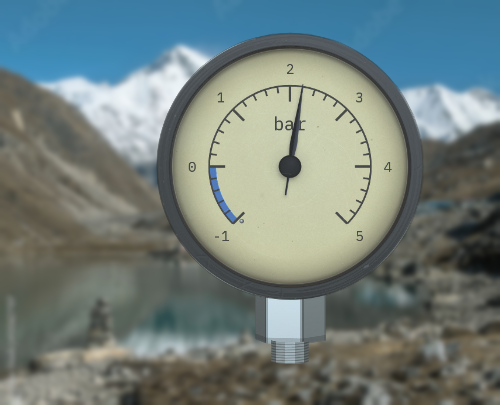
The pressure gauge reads 2.2 bar
